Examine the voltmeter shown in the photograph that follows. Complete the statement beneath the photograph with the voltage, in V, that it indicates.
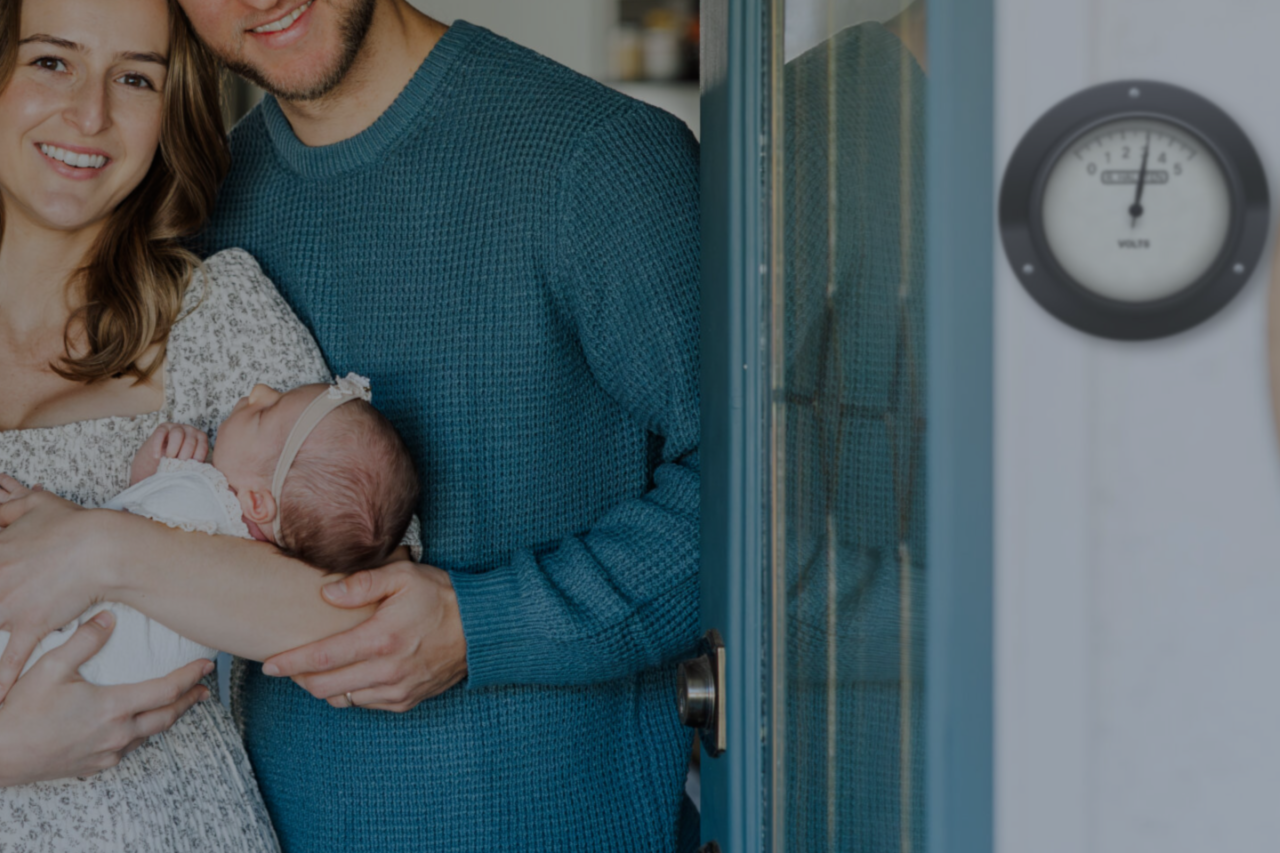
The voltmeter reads 3 V
